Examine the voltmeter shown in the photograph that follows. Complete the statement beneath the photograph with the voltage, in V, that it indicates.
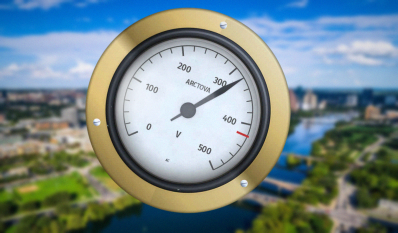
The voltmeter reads 320 V
